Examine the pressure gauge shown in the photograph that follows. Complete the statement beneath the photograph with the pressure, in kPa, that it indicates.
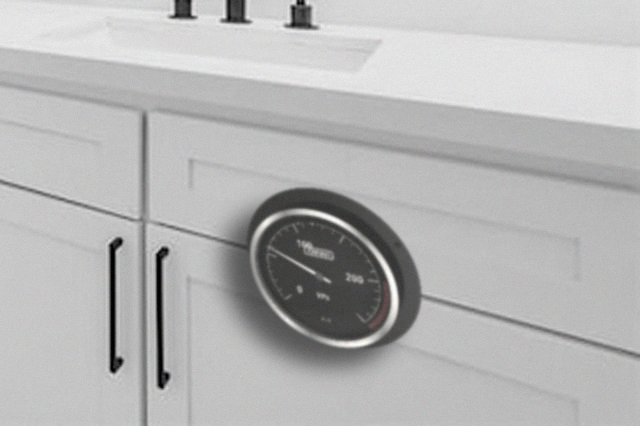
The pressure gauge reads 60 kPa
